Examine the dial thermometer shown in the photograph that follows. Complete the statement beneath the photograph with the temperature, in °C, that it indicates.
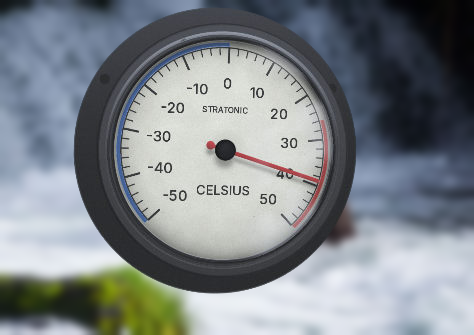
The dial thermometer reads 39 °C
